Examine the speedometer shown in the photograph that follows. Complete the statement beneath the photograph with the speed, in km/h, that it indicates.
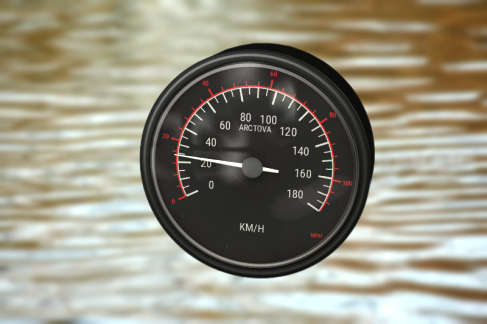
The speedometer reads 25 km/h
